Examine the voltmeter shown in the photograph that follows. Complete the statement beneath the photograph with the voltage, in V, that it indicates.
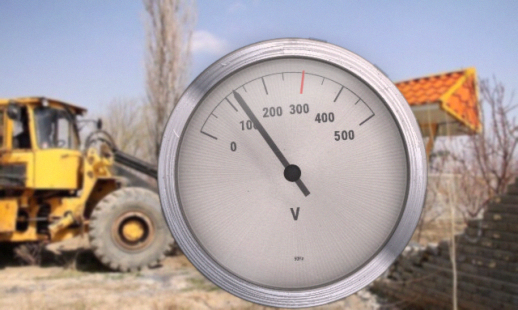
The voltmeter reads 125 V
